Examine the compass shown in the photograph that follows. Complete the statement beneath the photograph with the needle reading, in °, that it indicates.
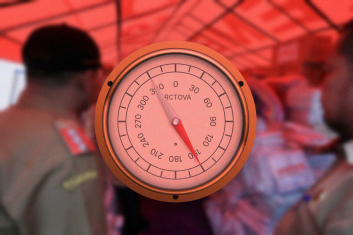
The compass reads 150 °
